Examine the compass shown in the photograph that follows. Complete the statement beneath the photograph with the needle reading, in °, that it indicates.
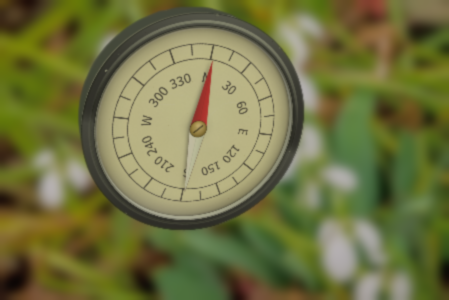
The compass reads 0 °
